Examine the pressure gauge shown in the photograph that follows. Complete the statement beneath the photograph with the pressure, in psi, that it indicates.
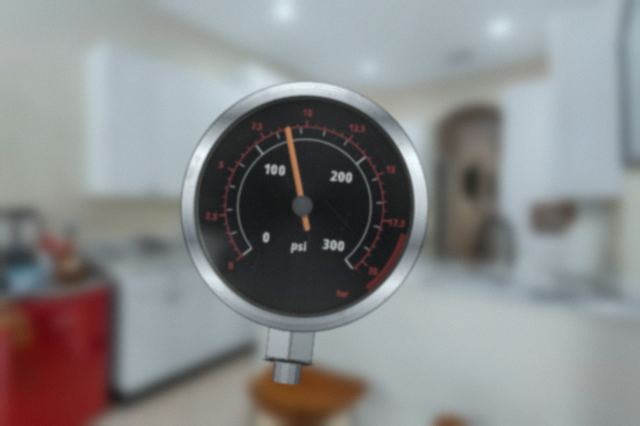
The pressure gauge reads 130 psi
